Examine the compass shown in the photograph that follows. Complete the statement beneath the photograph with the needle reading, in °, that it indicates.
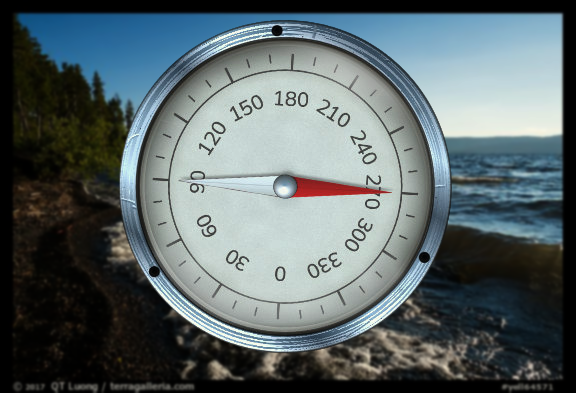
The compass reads 270 °
